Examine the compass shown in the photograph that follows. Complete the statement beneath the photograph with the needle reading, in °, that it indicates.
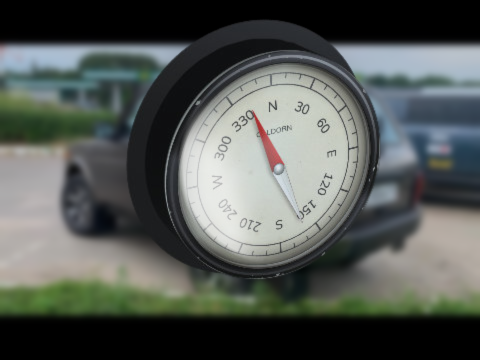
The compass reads 340 °
